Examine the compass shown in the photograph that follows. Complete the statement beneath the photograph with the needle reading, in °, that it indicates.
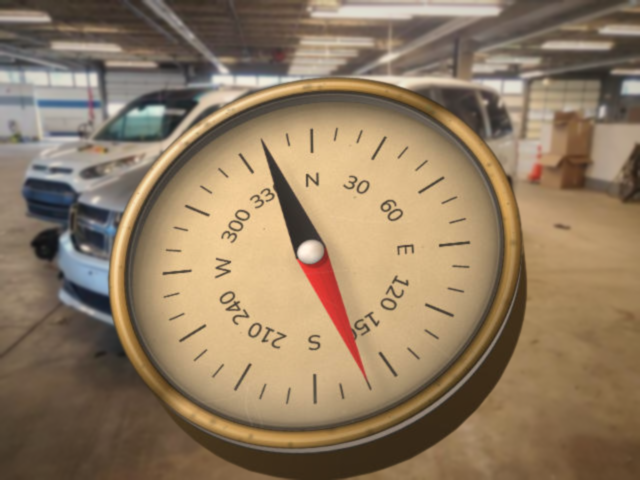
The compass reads 160 °
